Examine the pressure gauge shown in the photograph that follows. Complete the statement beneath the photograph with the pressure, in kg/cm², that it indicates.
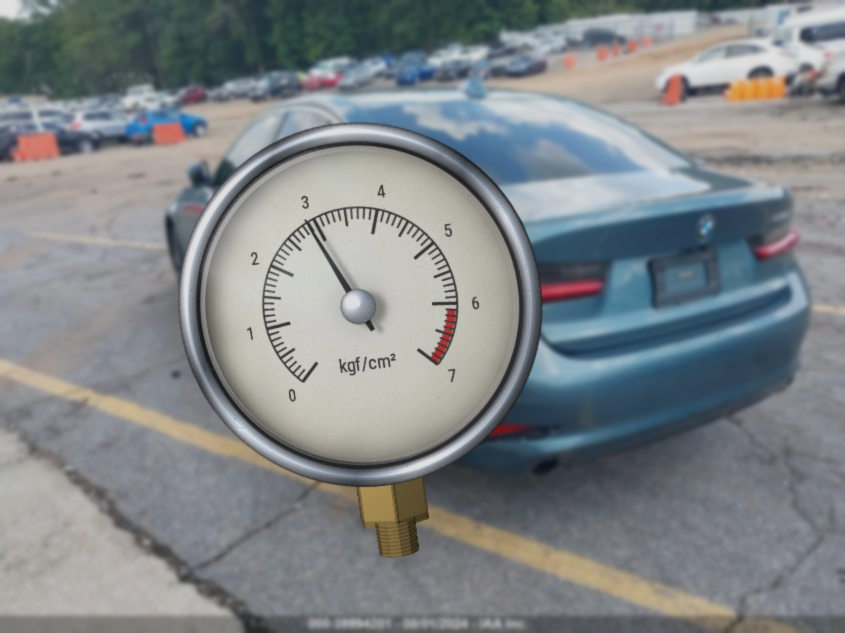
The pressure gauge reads 2.9 kg/cm²
